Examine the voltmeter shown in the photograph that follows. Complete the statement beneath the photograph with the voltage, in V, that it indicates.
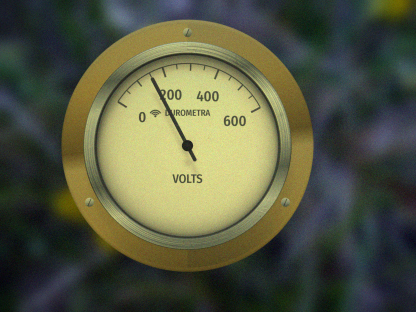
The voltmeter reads 150 V
